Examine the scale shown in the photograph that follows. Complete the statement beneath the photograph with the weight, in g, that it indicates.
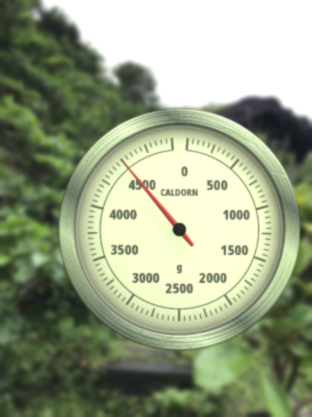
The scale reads 4500 g
